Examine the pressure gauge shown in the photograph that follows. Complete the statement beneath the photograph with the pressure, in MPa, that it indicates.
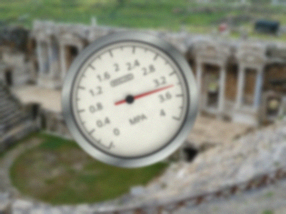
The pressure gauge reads 3.4 MPa
